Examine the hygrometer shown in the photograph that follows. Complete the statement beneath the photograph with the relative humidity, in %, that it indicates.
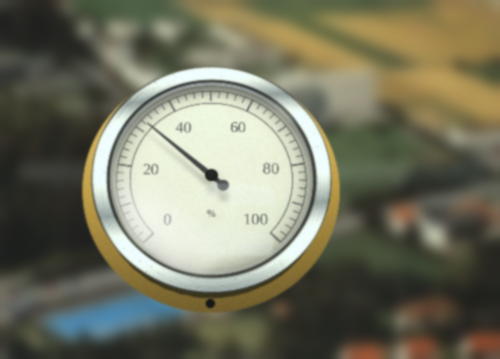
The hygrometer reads 32 %
